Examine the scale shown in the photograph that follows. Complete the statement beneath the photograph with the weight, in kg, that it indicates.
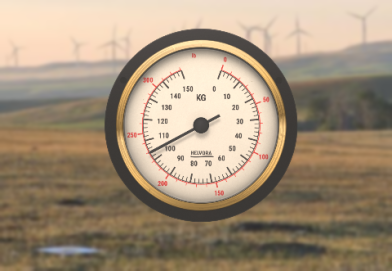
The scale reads 104 kg
